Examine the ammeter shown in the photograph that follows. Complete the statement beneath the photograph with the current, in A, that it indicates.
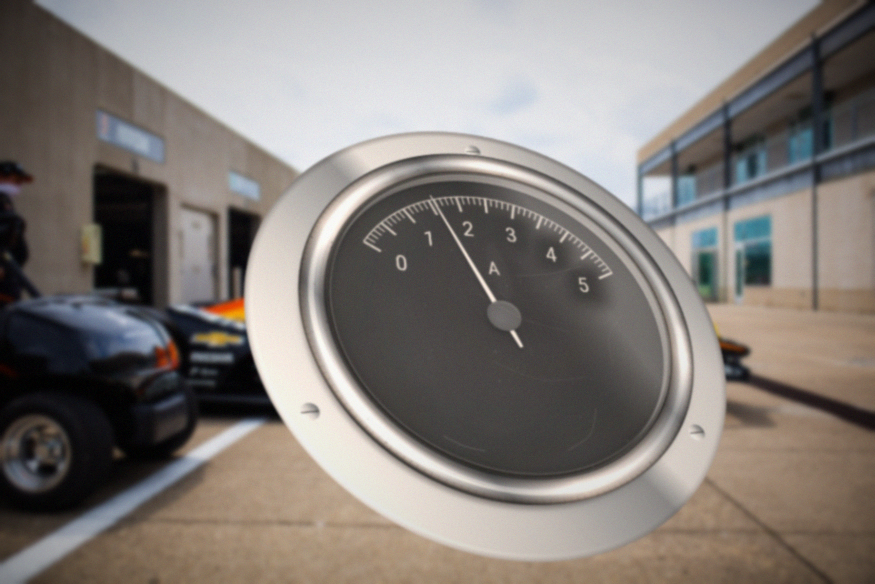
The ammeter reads 1.5 A
